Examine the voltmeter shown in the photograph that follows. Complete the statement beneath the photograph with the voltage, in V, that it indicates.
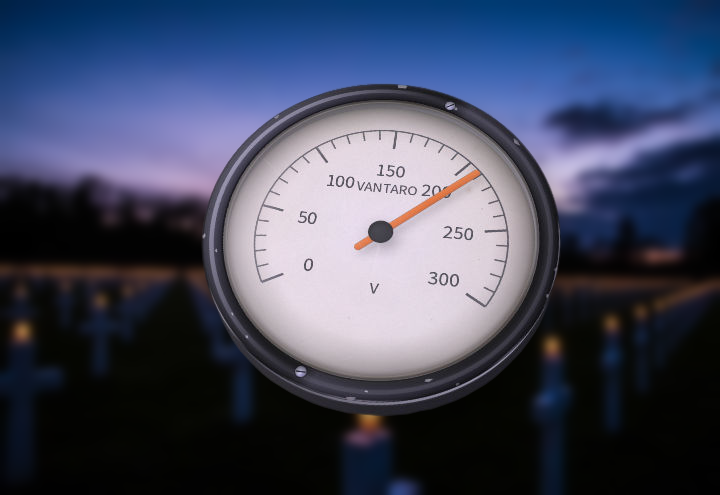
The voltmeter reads 210 V
